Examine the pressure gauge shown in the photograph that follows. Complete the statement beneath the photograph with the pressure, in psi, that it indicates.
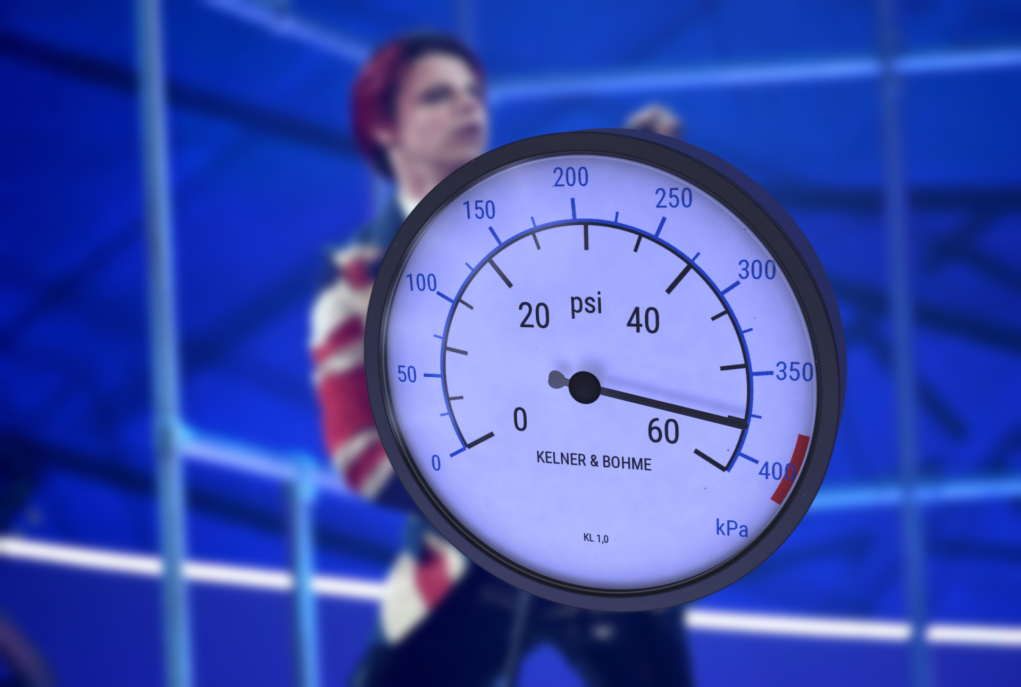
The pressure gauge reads 55 psi
